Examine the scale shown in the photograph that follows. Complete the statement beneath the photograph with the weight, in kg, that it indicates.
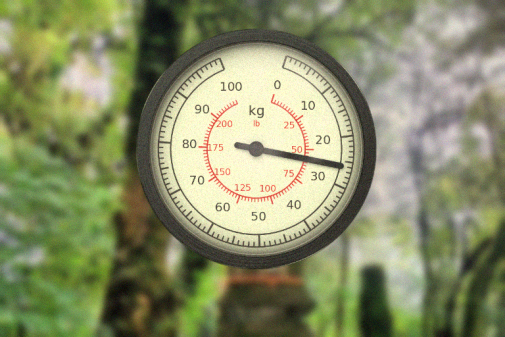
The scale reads 26 kg
